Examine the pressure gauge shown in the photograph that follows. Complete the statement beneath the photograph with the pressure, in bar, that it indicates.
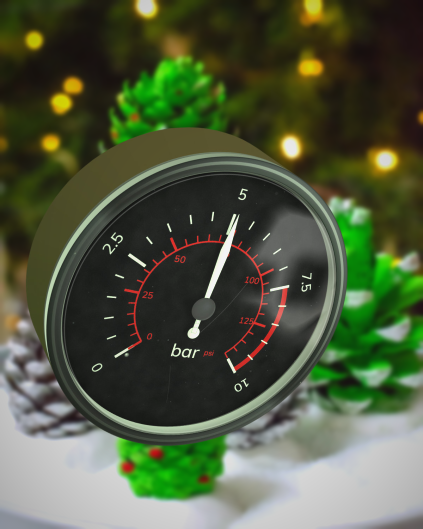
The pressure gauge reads 5 bar
